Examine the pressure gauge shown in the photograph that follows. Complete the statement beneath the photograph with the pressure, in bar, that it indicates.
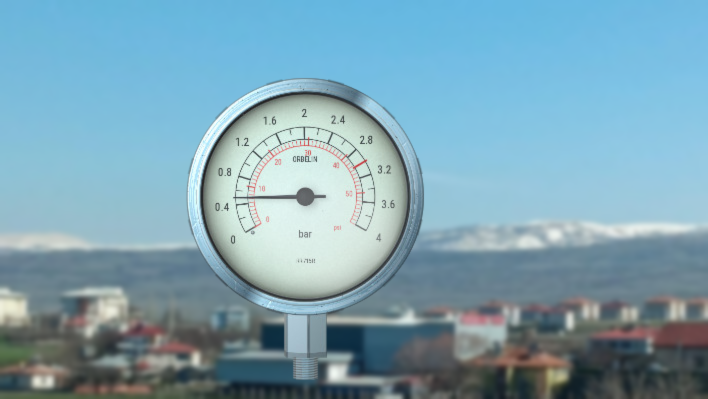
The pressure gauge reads 0.5 bar
